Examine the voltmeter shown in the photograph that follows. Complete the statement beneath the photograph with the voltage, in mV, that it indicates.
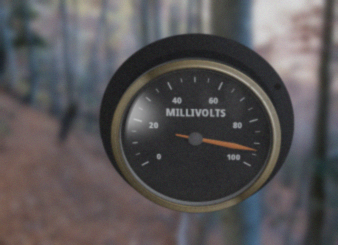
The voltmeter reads 92.5 mV
